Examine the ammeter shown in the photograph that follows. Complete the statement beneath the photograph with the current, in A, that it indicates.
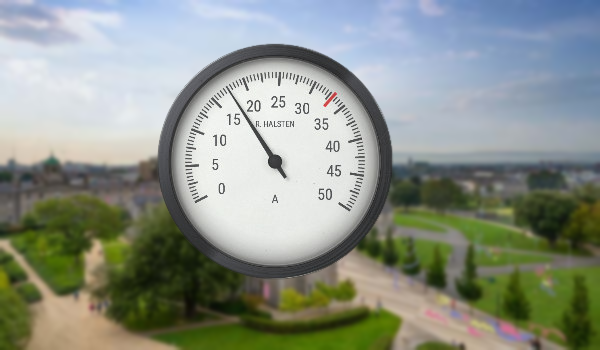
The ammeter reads 17.5 A
